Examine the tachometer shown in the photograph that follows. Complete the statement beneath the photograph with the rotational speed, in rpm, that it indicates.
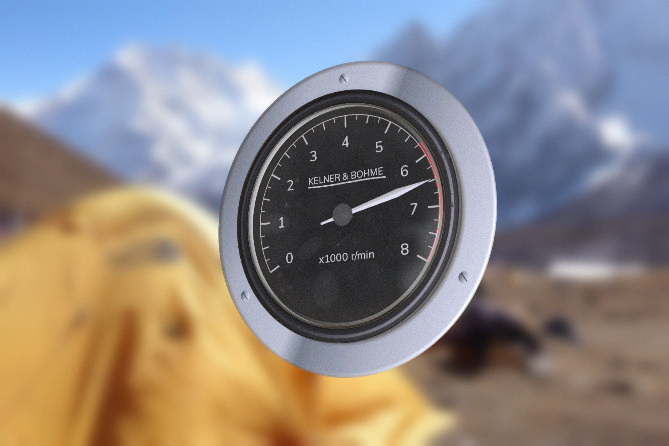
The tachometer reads 6500 rpm
